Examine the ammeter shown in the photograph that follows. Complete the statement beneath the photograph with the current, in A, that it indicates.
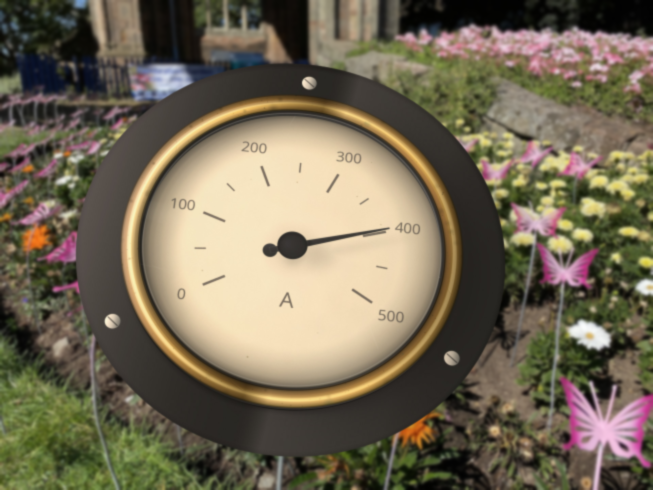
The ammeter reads 400 A
